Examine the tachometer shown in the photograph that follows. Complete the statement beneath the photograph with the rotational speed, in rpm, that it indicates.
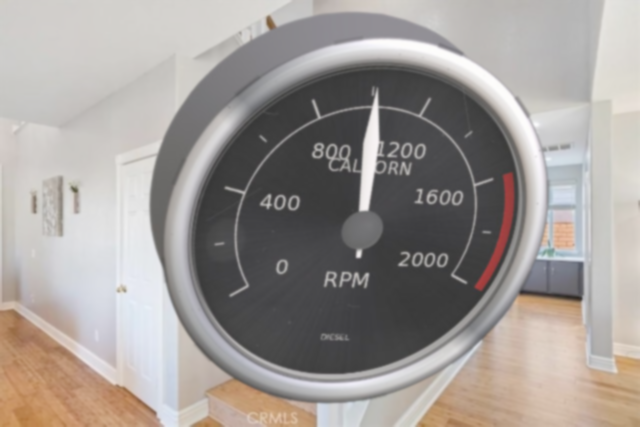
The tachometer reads 1000 rpm
